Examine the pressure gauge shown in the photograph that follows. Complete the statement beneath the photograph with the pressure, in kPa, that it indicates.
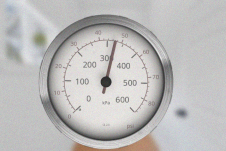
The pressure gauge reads 325 kPa
